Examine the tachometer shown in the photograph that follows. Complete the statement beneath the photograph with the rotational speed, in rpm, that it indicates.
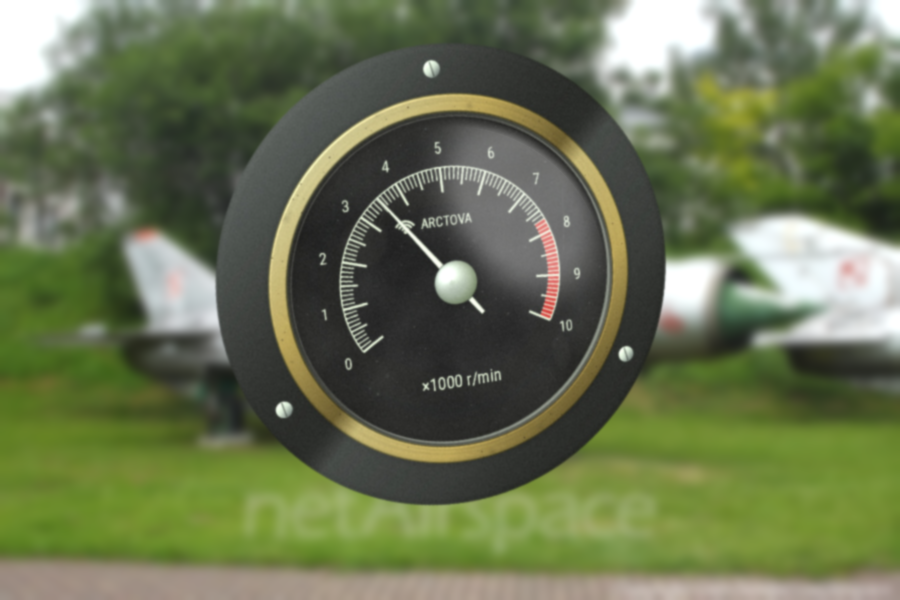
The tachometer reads 3500 rpm
